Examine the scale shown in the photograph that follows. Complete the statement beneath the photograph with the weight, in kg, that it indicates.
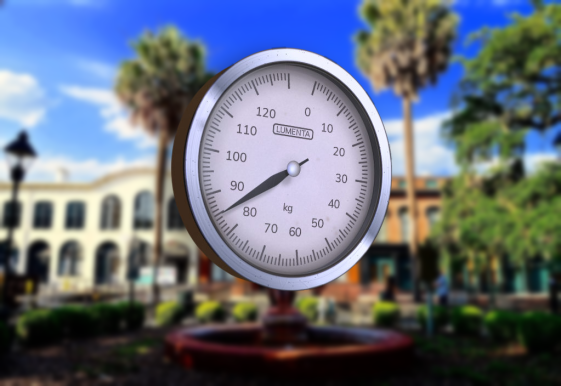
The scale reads 85 kg
